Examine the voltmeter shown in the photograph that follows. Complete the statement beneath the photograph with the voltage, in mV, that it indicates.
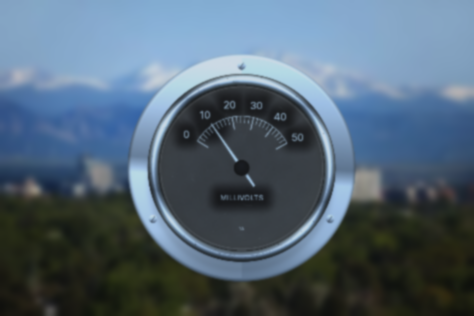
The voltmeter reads 10 mV
